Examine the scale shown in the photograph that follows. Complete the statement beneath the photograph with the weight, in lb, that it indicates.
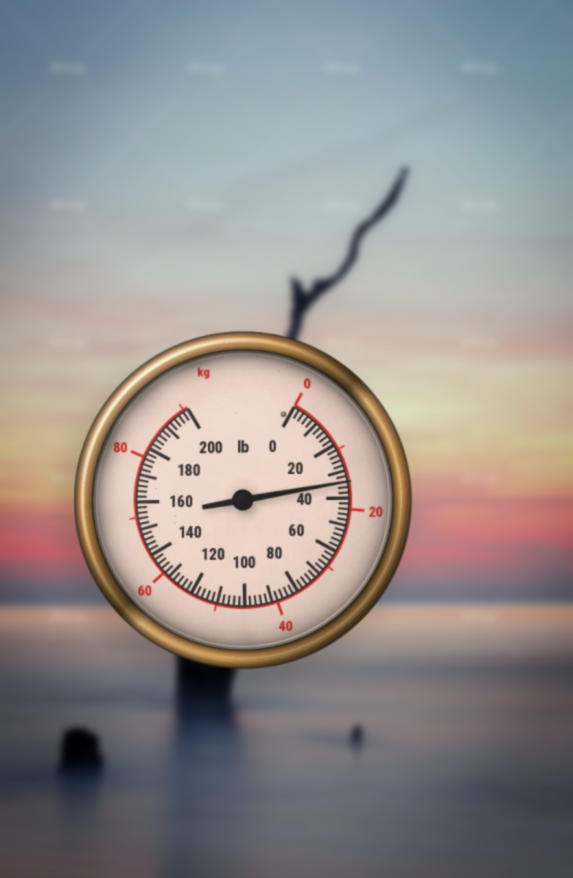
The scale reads 34 lb
